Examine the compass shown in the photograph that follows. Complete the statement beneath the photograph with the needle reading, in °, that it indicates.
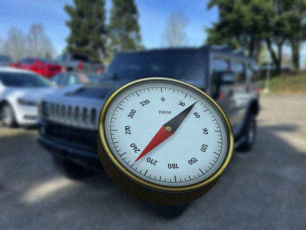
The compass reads 225 °
